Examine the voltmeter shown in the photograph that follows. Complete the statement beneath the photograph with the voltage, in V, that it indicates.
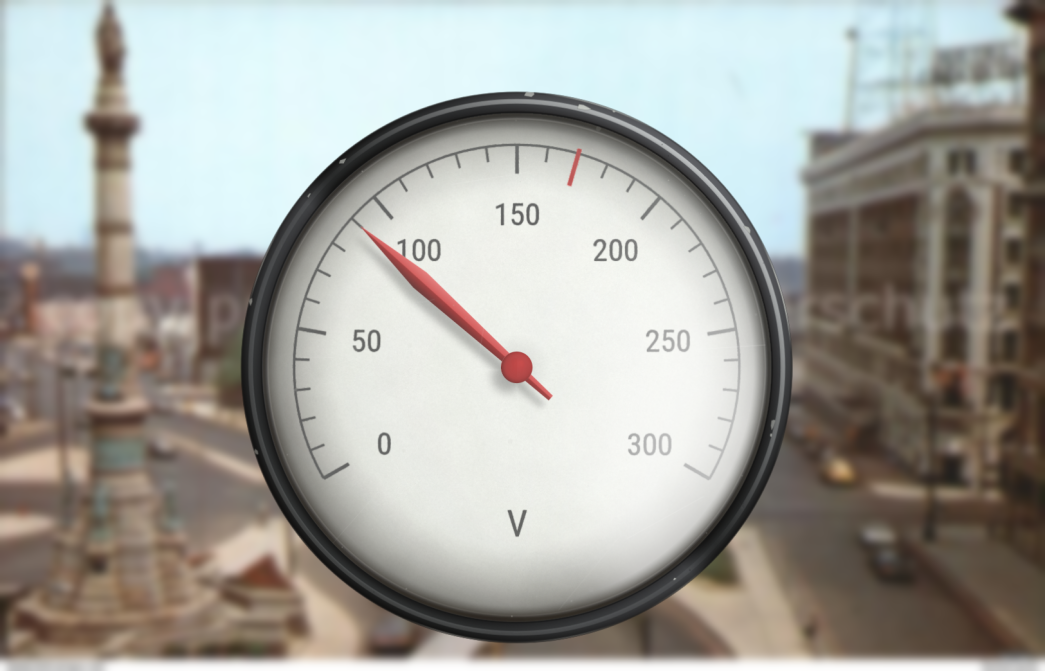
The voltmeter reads 90 V
